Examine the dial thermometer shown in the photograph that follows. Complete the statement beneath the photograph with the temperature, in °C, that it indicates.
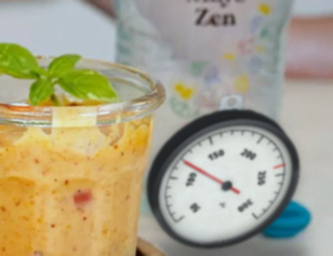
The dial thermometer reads 120 °C
